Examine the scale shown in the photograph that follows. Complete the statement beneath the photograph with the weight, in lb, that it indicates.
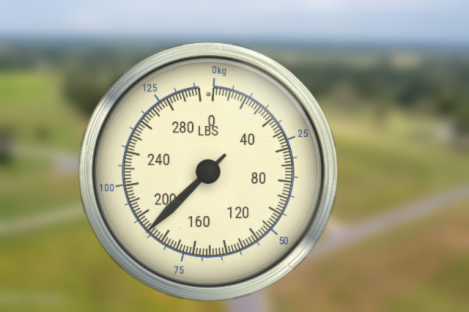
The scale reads 190 lb
